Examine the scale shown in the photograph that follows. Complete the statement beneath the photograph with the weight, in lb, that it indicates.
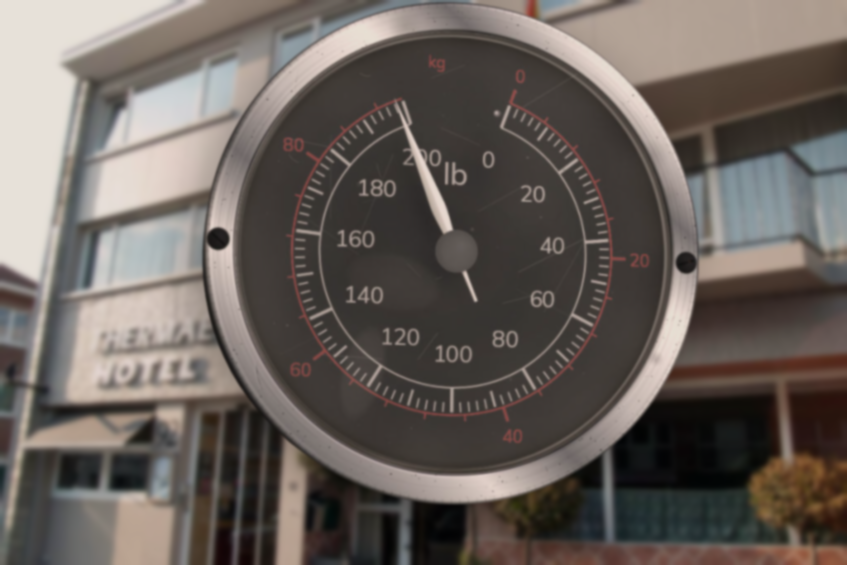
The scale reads 198 lb
